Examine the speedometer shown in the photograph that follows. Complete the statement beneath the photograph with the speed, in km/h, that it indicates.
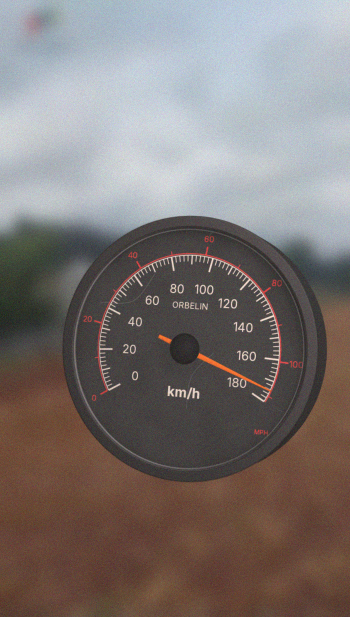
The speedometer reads 174 km/h
